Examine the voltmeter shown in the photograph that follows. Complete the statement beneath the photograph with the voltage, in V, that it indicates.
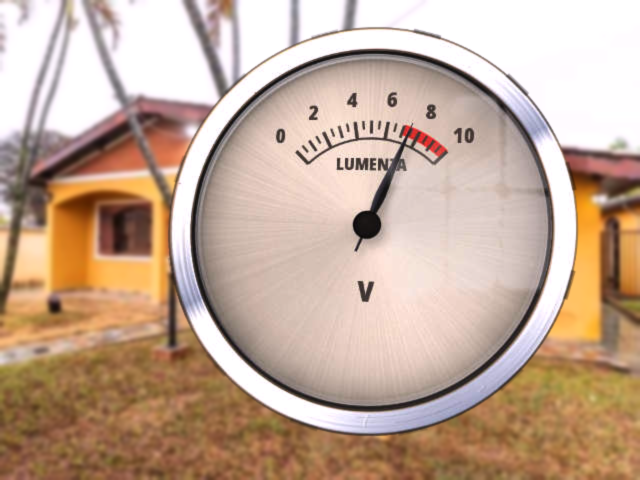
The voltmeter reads 7.5 V
